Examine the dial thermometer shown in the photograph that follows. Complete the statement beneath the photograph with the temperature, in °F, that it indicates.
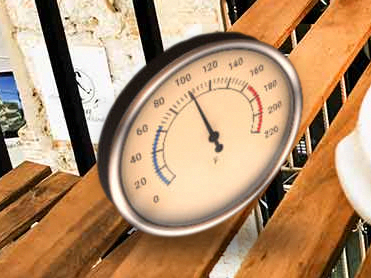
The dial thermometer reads 100 °F
